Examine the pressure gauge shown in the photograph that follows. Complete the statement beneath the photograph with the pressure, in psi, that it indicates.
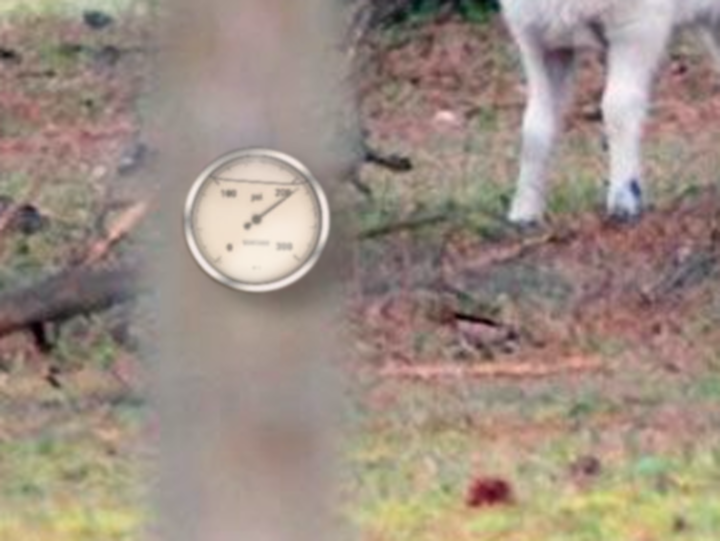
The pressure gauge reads 210 psi
